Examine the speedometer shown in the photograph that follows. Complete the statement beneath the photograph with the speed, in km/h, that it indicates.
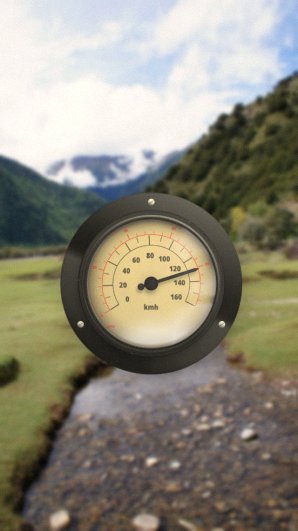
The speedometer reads 130 km/h
